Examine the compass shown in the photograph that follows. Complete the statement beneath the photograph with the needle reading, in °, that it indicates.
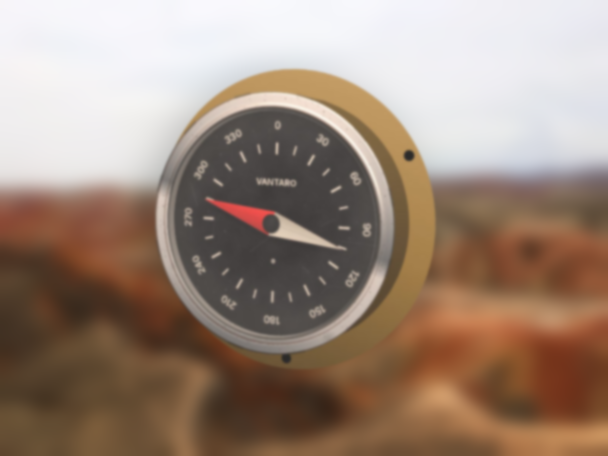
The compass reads 285 °
